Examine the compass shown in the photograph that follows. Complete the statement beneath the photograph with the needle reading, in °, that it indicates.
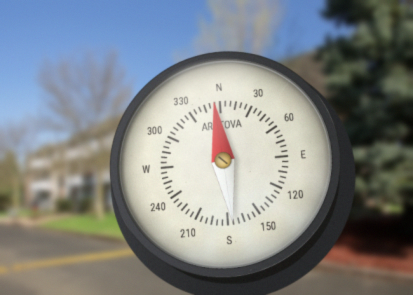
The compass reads 355 °
